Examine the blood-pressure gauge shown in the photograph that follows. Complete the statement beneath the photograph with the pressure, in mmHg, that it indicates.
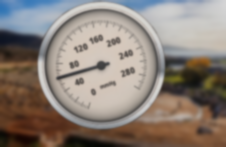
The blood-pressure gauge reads 60 mmHg
